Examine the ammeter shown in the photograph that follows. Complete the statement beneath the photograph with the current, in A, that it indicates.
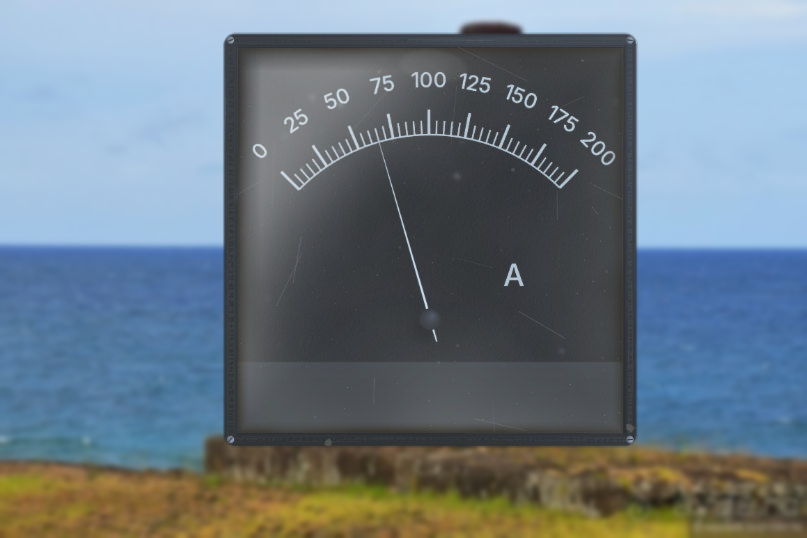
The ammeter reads 65 A
